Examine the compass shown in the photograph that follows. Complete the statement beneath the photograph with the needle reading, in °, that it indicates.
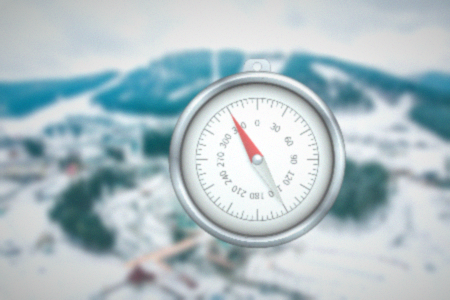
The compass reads 330 °
